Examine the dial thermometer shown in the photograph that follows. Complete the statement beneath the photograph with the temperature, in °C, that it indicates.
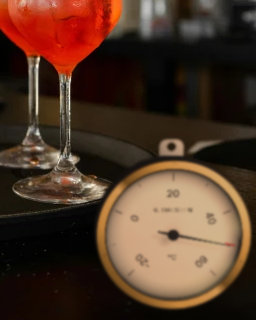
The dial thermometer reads 50 °C
